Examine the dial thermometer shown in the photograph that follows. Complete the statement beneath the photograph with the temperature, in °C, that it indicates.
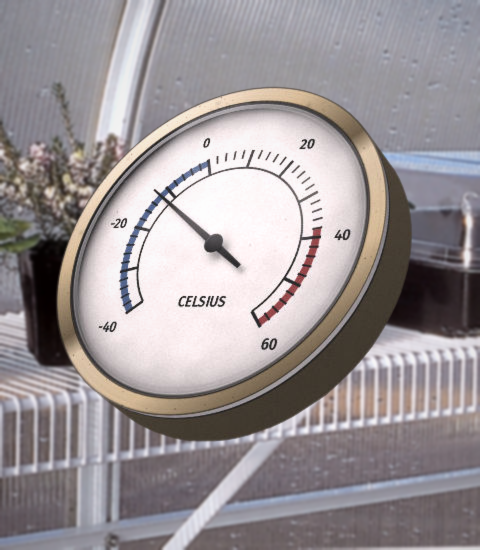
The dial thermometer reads -12 °C
